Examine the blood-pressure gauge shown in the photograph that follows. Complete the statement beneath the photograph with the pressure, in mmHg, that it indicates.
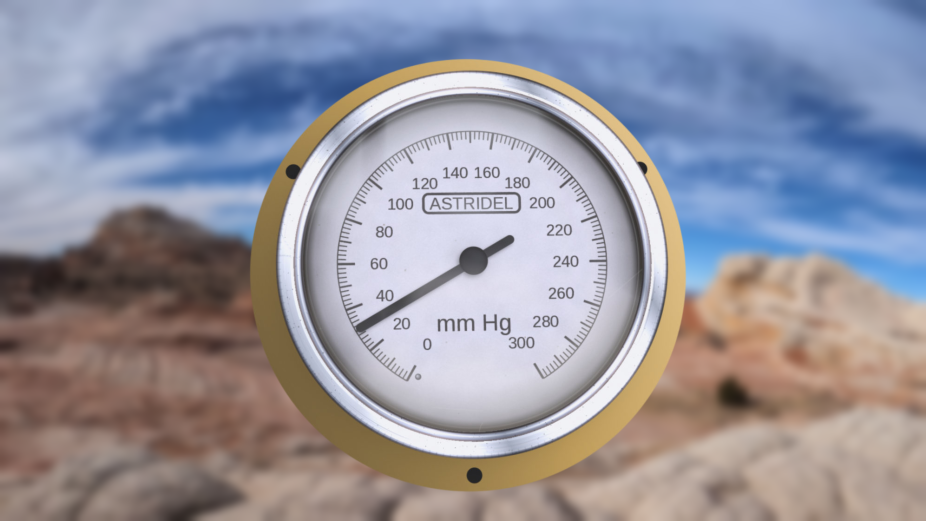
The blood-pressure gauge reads 30 mmHg
